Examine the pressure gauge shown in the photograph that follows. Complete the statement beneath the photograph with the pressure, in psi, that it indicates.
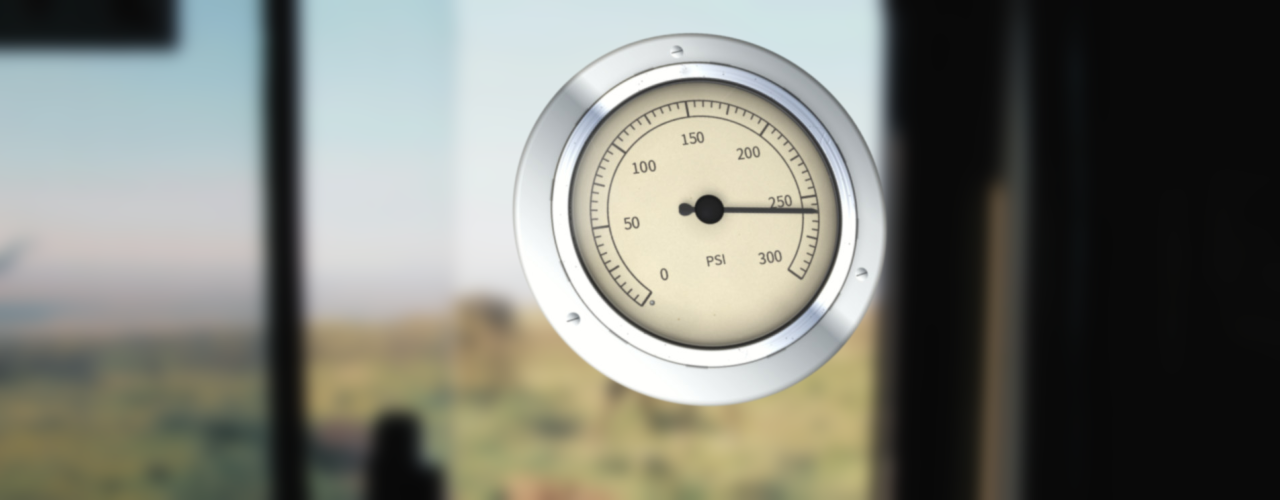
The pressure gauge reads 260 psi
